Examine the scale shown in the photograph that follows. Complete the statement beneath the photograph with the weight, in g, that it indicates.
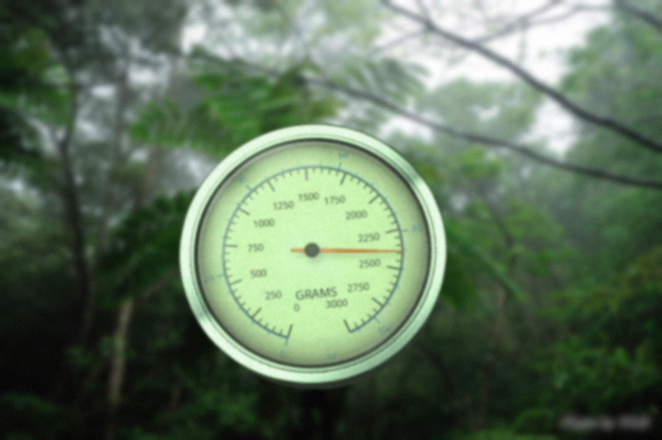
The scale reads 2400 g
